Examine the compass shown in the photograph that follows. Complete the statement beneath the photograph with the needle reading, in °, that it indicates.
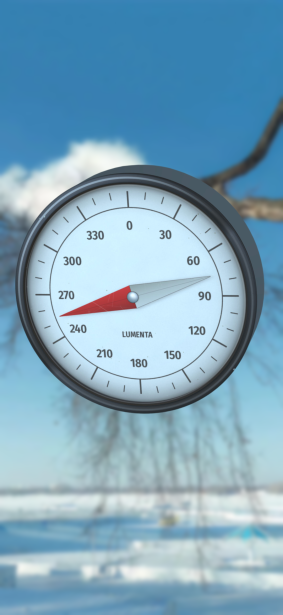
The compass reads 255 °
